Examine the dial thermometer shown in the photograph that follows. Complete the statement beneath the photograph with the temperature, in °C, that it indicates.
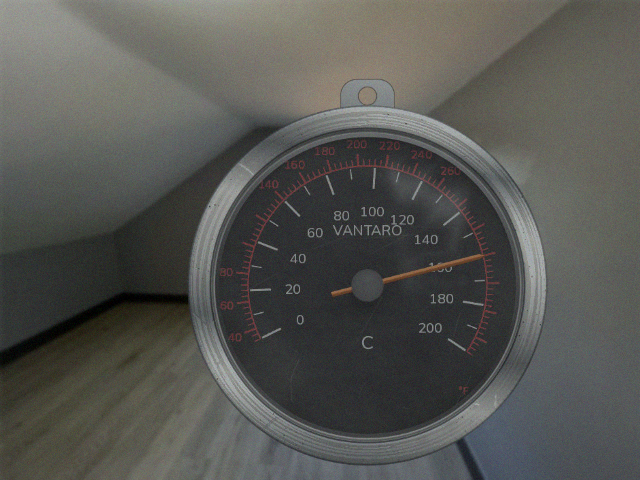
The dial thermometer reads 160 °C
